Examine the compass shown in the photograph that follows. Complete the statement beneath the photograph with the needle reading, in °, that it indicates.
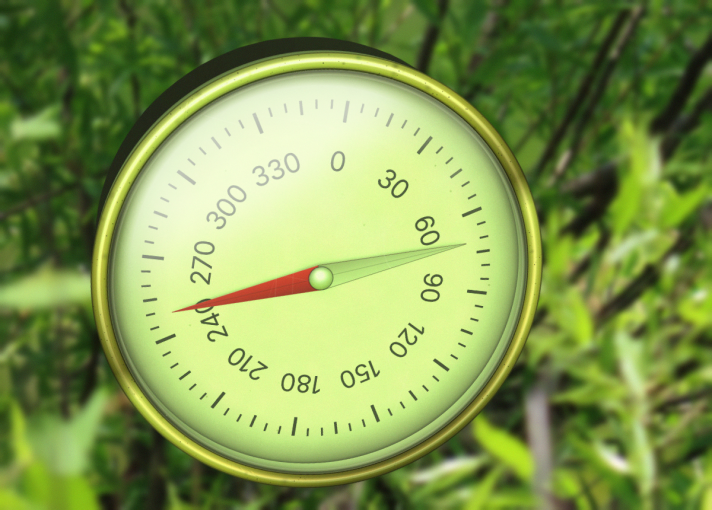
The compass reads 250 °
